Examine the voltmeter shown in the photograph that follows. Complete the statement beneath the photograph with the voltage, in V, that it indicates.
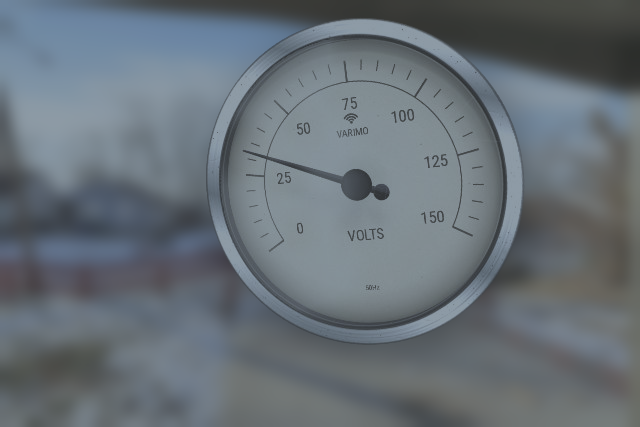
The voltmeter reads 32.5 V
